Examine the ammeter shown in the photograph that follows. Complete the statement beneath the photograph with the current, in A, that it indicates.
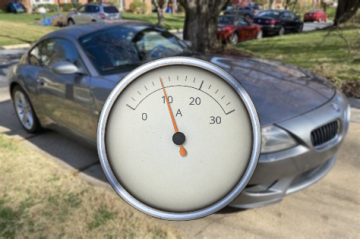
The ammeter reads 10 A
